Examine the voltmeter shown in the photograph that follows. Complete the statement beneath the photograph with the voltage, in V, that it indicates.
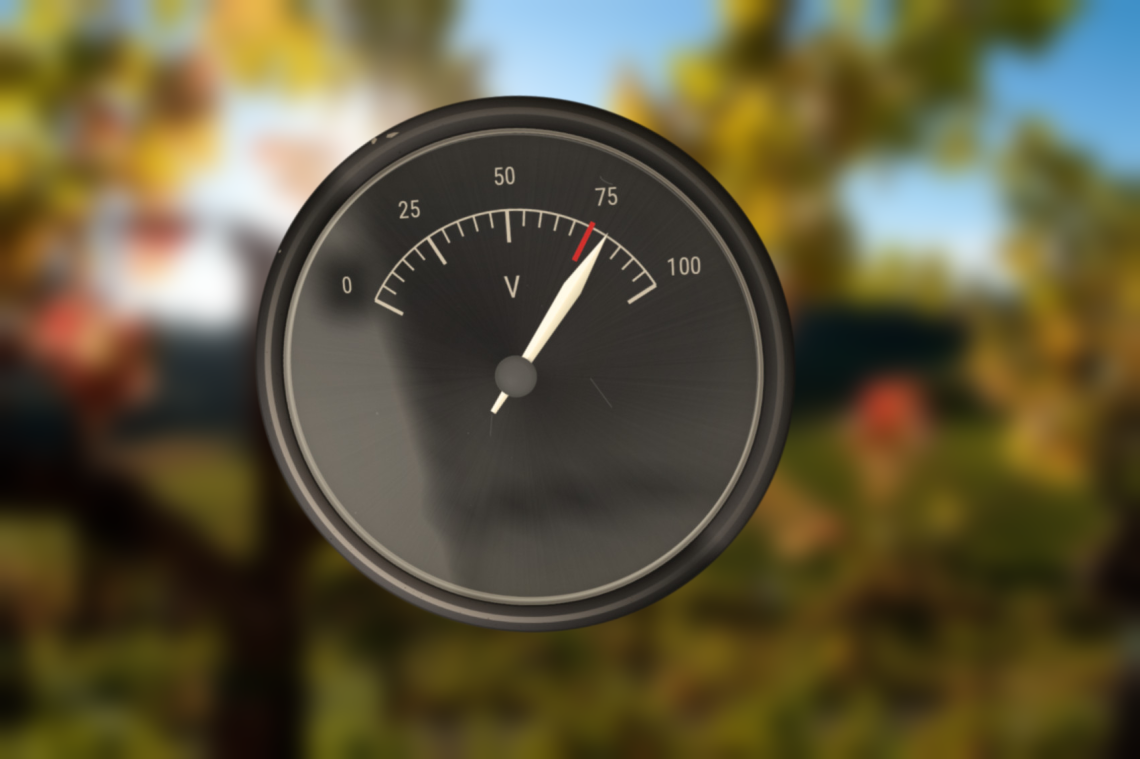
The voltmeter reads 80 V
